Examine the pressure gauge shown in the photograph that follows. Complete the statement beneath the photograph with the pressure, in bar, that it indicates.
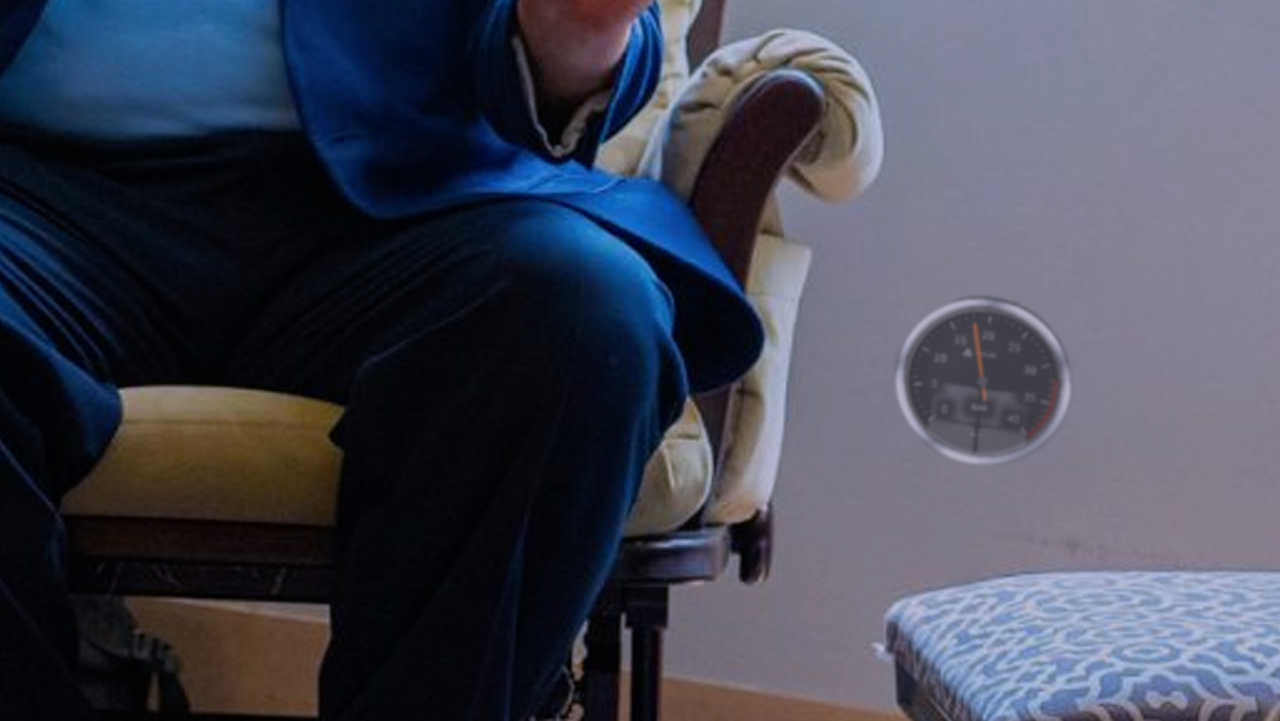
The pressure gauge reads 18 bar
